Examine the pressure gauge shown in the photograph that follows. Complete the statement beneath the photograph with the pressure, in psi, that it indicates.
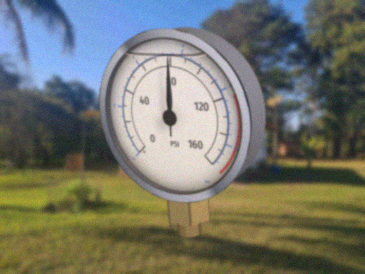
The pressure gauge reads 80 psi
